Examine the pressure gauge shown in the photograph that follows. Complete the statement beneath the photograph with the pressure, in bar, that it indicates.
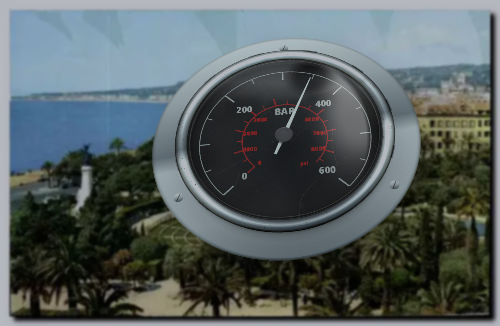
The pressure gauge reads 350 bar
